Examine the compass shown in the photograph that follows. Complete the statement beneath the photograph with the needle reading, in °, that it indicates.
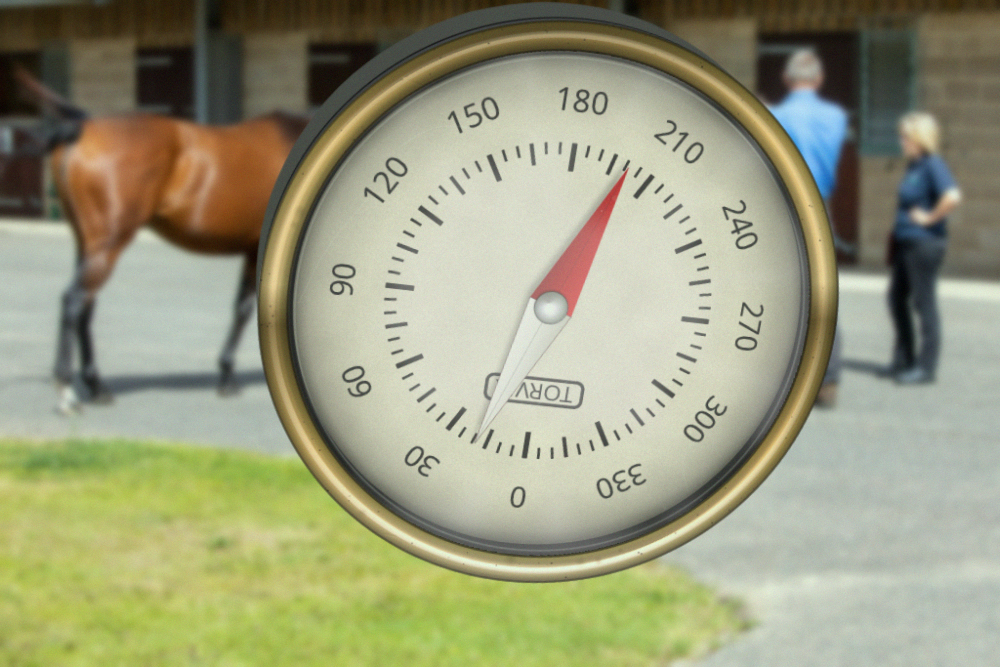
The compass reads 200 °
